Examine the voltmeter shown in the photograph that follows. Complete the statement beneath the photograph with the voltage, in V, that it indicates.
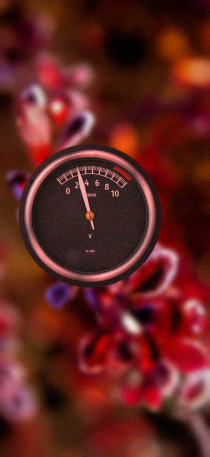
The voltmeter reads 3 V
